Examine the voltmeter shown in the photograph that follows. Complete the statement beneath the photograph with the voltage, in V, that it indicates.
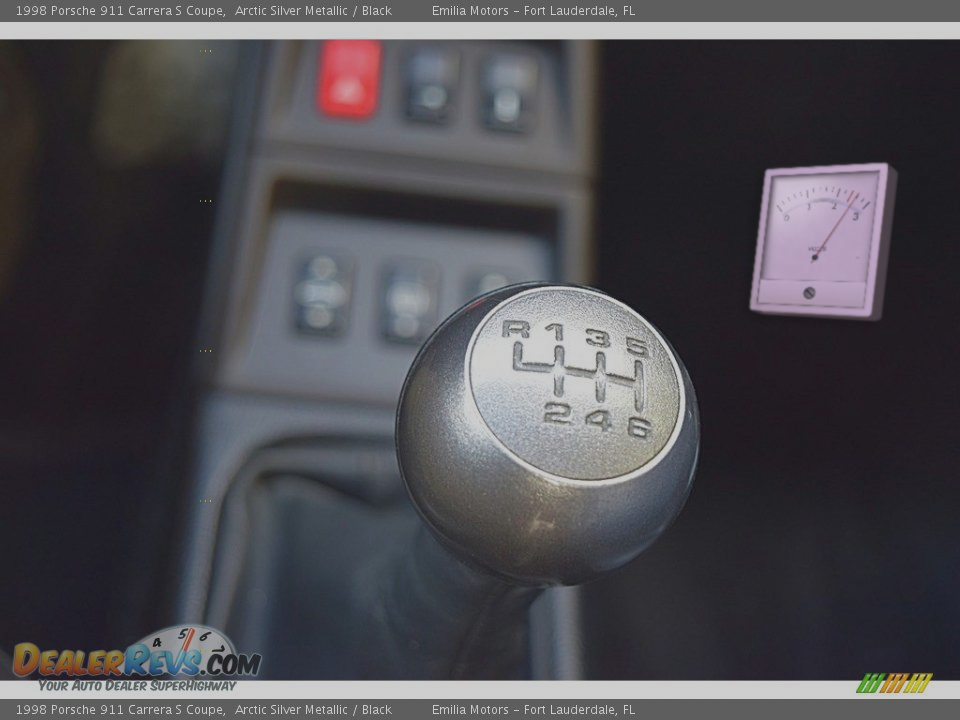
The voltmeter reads 2.6 V
